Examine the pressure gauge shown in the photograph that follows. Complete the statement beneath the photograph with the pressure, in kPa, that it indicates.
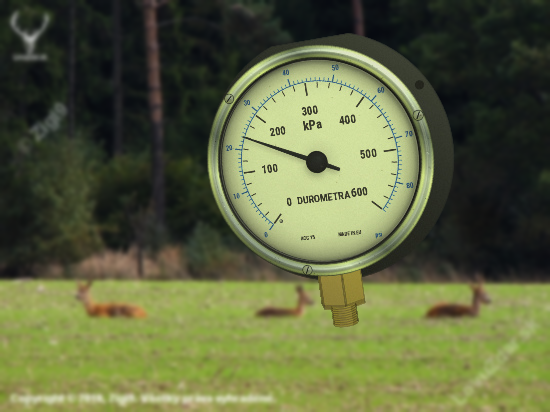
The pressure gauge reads 160 kPa
